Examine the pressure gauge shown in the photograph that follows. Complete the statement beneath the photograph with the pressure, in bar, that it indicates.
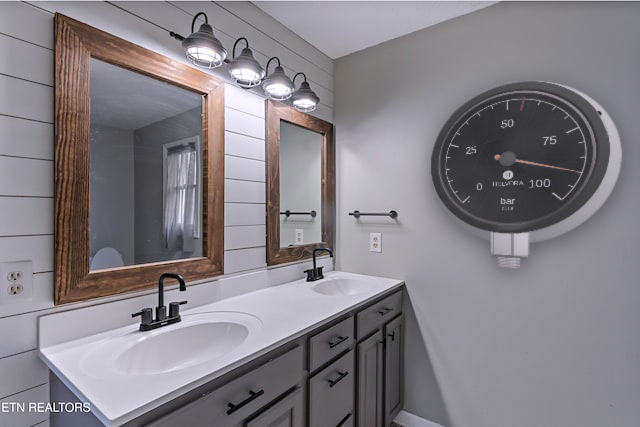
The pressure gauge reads 90 bar
